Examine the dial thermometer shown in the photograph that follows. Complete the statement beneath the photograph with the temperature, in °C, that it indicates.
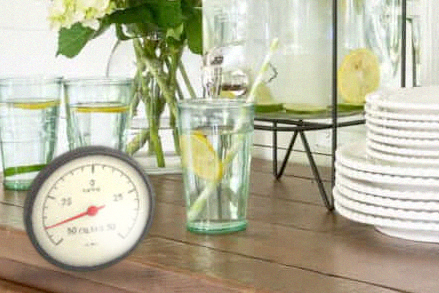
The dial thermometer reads -40 °C
